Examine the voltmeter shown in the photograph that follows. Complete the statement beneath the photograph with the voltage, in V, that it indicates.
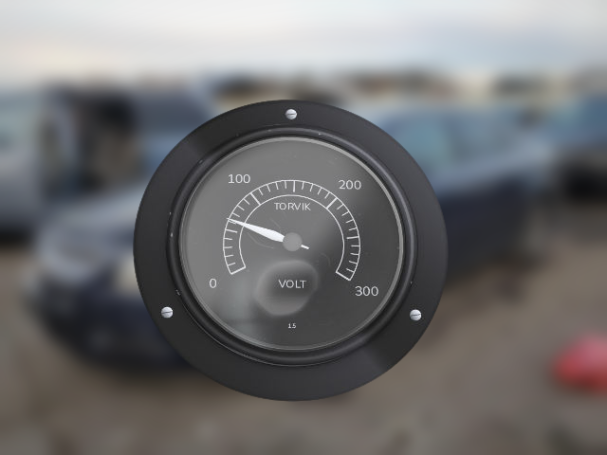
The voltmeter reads 60 V
